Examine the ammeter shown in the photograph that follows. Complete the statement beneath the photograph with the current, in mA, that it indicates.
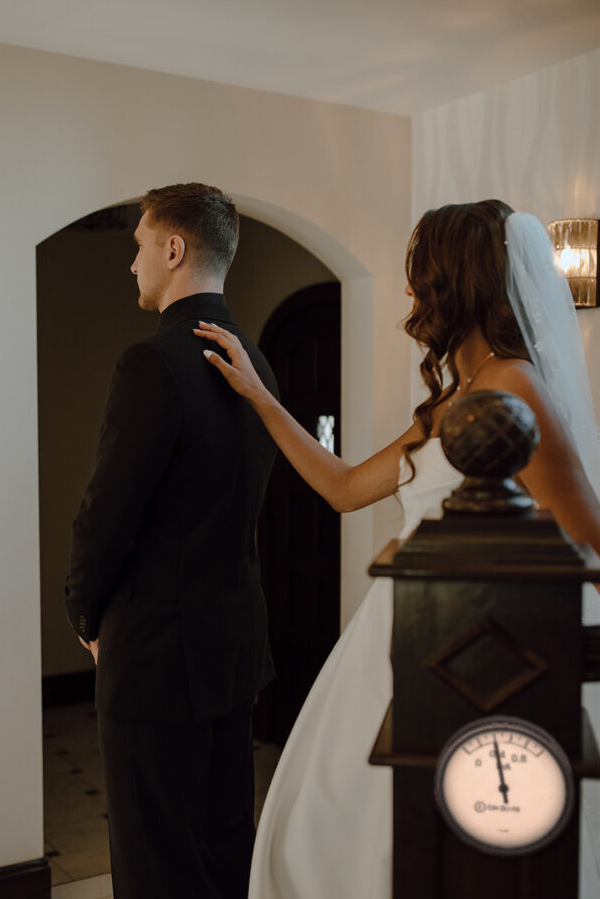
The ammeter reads 0.4 mA
